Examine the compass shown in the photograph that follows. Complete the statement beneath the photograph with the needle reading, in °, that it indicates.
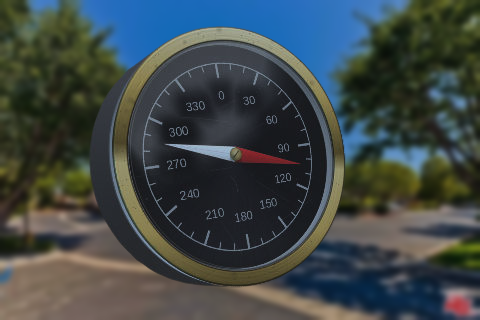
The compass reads 105 °
